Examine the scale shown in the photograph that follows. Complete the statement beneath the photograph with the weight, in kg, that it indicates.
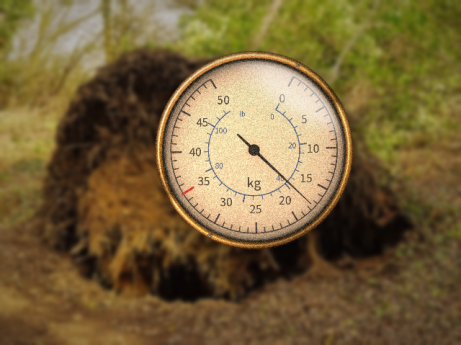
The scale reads 17.5 kg
